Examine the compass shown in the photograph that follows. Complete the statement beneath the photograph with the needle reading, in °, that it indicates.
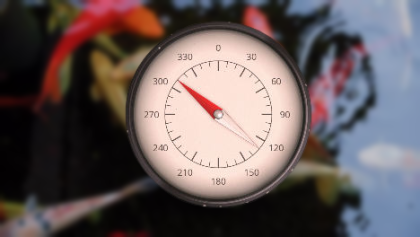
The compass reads 310 °
